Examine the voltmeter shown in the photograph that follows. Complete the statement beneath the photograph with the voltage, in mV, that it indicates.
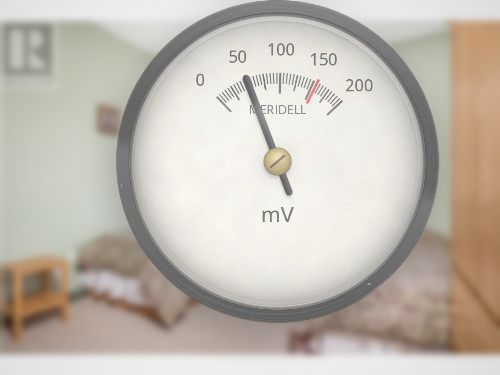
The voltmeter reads 50 mV
